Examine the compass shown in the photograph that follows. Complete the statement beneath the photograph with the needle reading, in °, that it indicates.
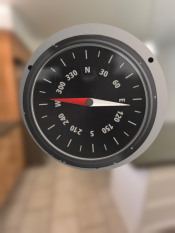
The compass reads 277.5 °
